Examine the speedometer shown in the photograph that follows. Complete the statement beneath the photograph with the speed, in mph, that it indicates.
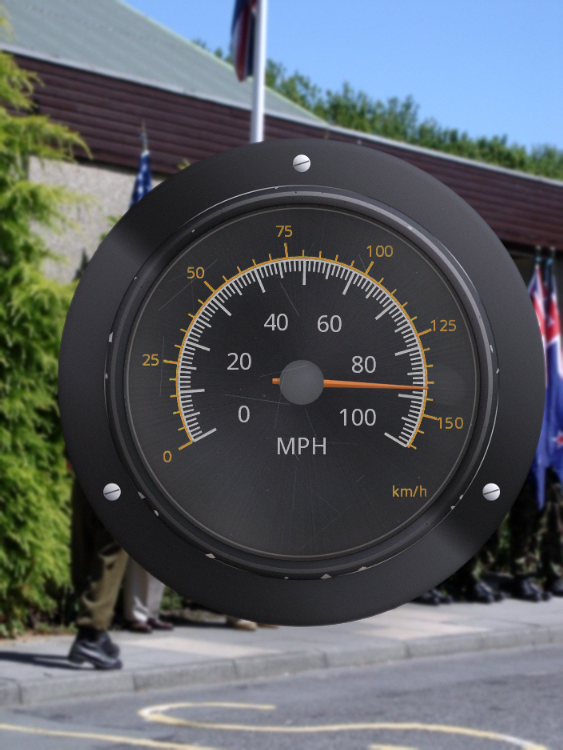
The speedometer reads 88 mph
